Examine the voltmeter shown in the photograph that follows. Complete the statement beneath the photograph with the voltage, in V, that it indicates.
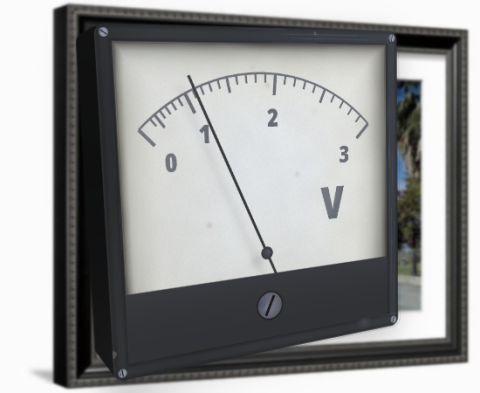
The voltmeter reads 1.1 V
